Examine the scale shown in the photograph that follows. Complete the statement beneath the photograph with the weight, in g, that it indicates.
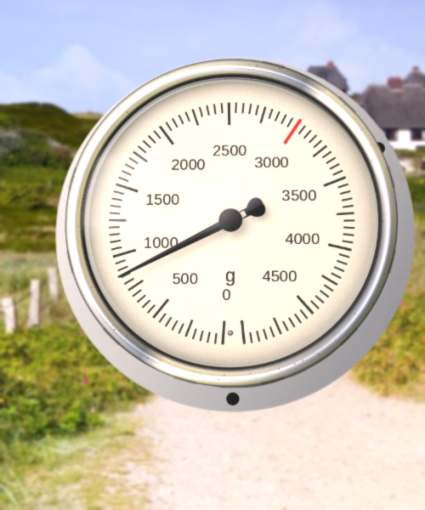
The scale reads 850 g
